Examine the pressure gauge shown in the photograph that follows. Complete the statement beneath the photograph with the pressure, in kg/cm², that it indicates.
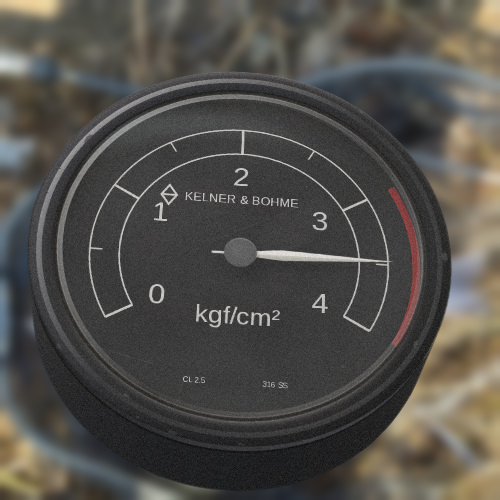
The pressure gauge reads 3.5 kg/cm²
